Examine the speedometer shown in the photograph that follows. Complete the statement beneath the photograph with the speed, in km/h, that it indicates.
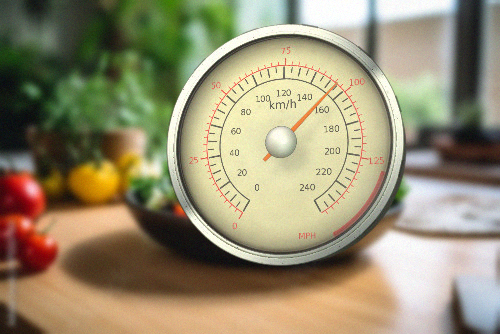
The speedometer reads 155 km/h
